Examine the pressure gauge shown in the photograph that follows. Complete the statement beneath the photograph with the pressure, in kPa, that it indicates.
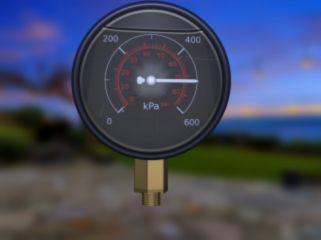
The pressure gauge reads 500 kPa
